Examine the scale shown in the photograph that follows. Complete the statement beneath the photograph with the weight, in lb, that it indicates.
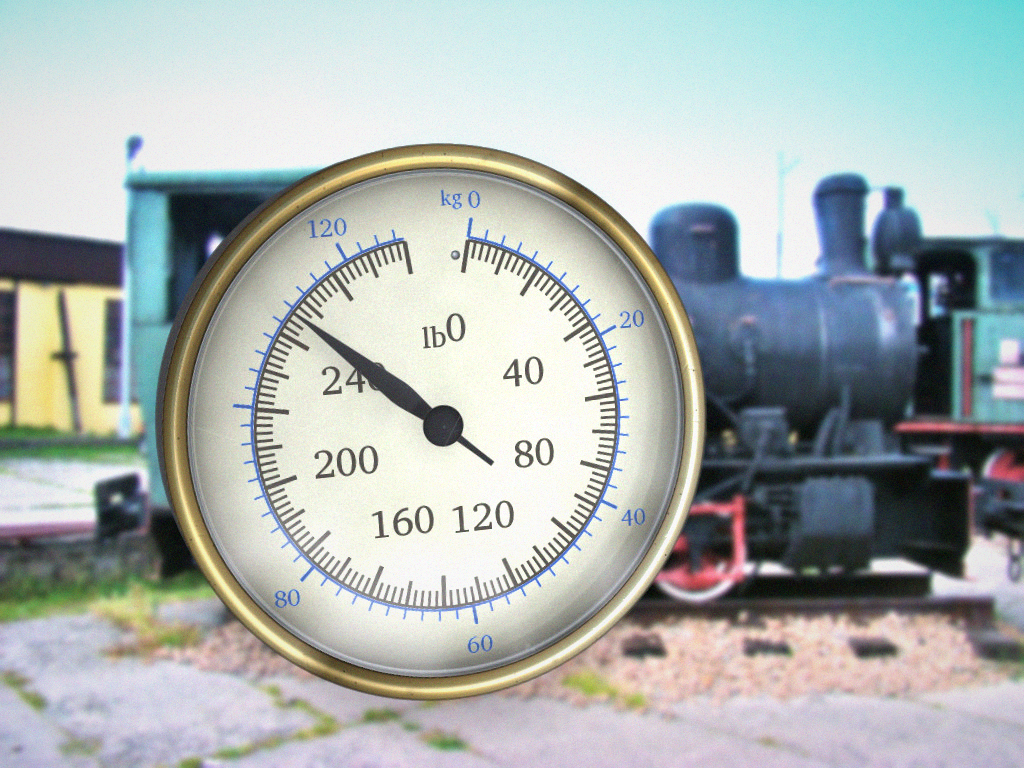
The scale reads 246 lb
